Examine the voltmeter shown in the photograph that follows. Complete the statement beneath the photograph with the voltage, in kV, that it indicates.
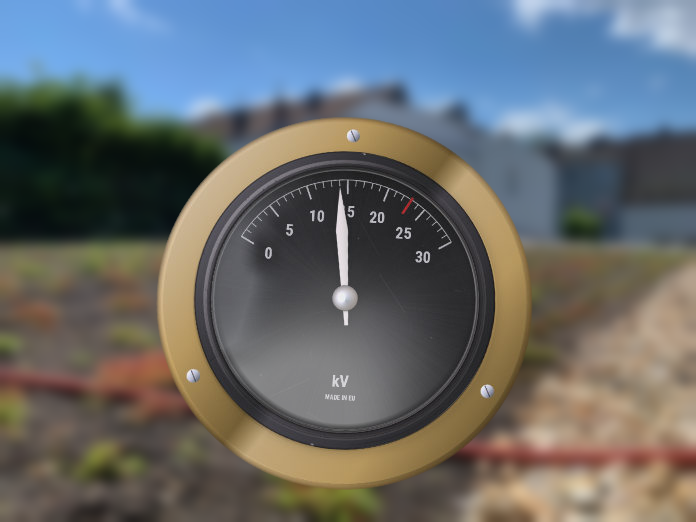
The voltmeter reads 14 kV
